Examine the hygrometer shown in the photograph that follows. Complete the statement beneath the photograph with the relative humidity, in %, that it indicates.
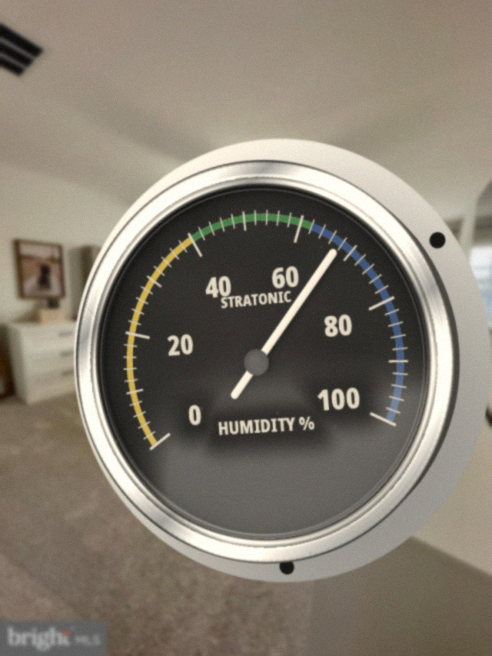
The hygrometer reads 68 %
